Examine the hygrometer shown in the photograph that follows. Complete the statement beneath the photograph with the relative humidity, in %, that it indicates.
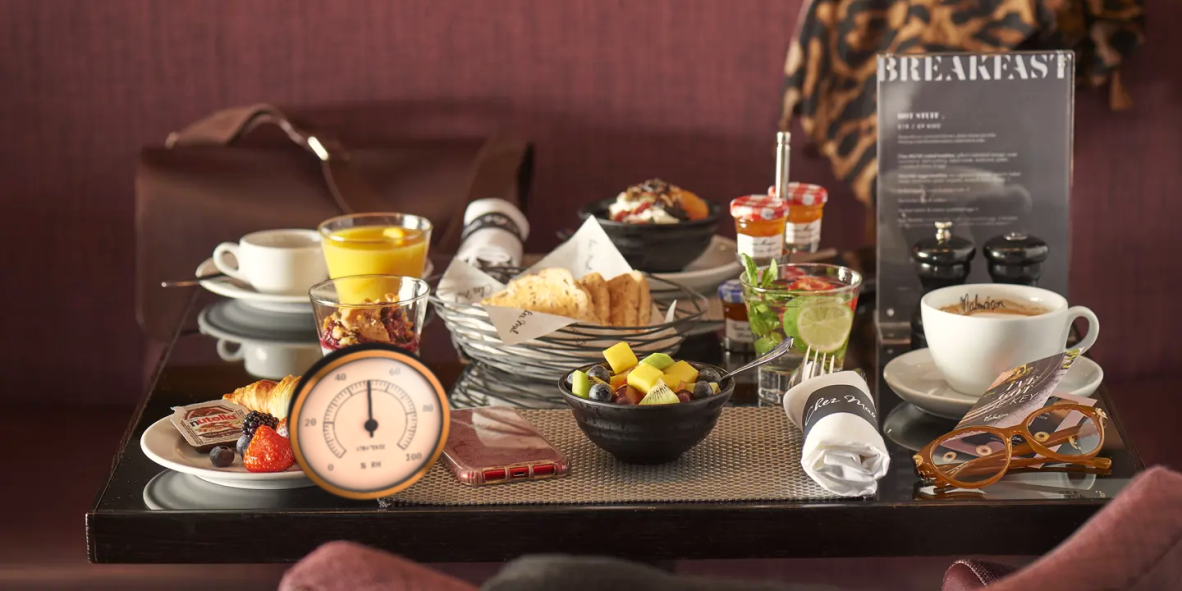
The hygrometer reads 50 %
